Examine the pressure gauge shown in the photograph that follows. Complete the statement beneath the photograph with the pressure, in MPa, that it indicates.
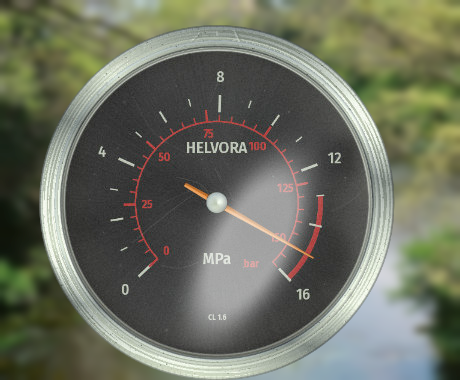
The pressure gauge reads 15 MPa
